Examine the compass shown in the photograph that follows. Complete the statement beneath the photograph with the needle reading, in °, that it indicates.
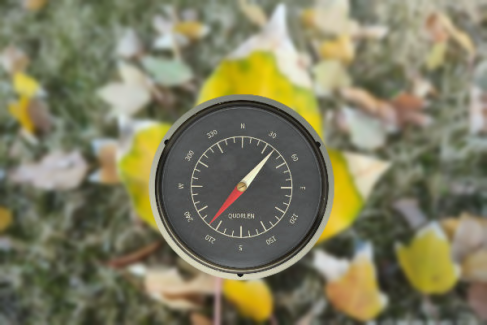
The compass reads 220 °
